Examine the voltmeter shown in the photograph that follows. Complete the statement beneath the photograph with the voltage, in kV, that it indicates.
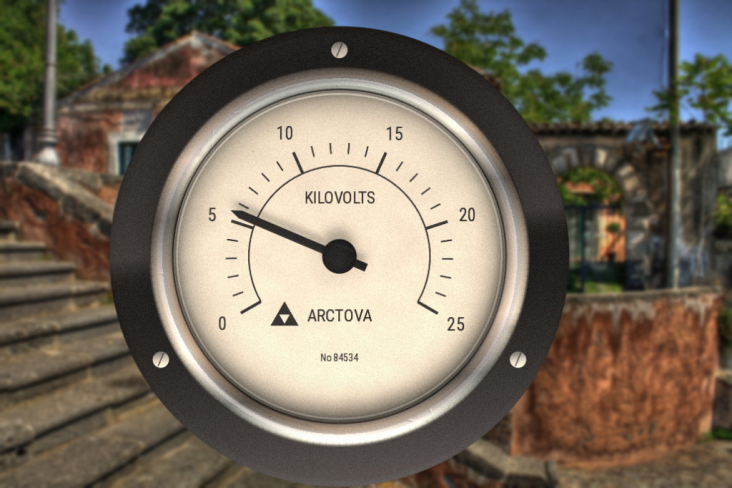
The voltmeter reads 5.5 kV
